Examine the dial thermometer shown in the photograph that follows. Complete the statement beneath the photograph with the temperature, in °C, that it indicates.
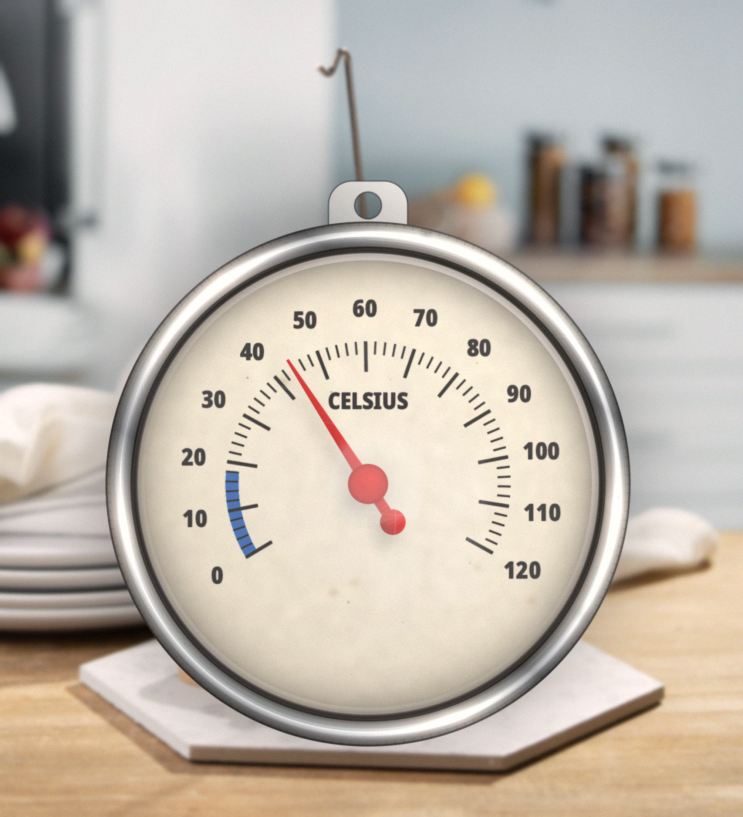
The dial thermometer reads 44 °C
